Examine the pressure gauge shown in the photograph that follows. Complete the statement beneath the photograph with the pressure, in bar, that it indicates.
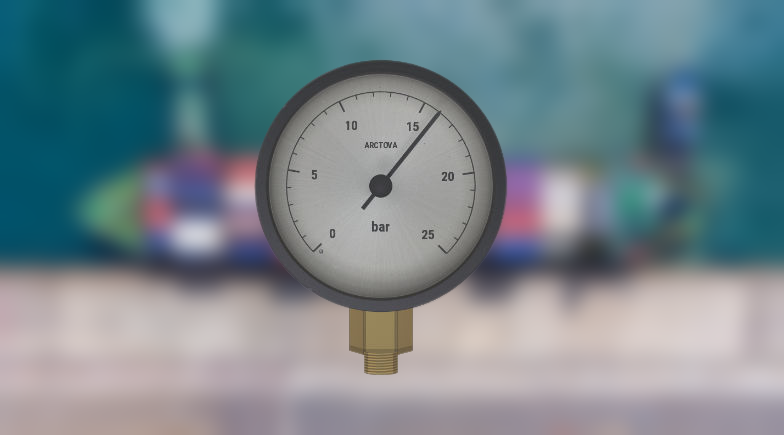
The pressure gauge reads 16 bar
